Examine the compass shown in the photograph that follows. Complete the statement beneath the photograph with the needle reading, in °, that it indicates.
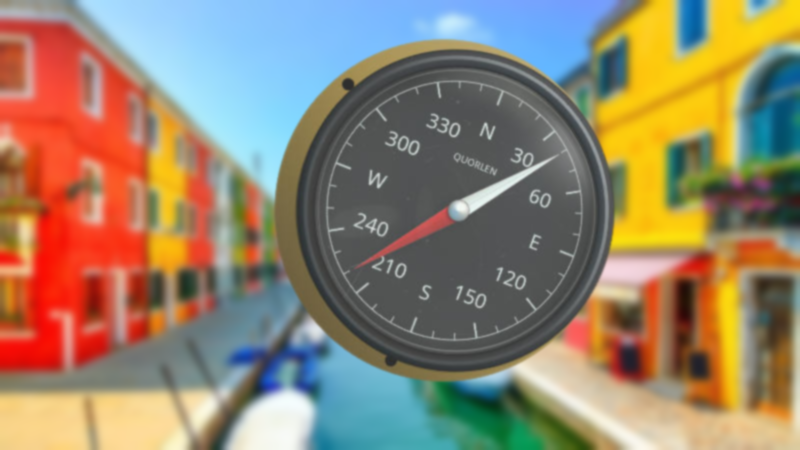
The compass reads 220 °
